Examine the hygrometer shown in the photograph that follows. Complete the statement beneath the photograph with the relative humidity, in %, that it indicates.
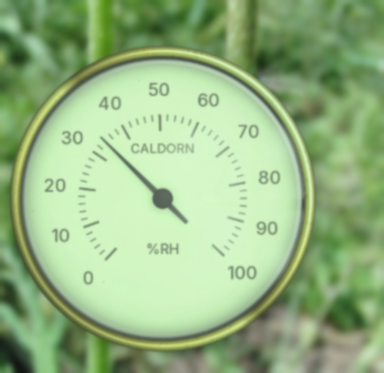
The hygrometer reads 34 %
